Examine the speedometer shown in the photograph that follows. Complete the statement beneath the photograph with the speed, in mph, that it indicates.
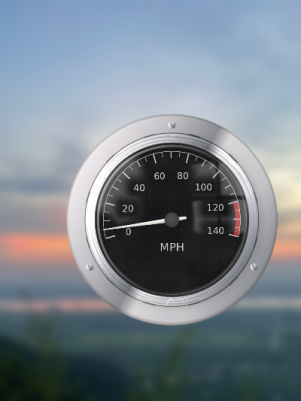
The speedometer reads 5 mph
